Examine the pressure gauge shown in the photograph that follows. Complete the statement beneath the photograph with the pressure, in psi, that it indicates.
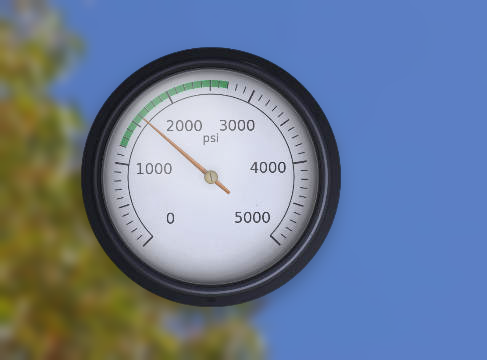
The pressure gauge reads 1600 psi
